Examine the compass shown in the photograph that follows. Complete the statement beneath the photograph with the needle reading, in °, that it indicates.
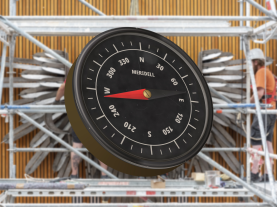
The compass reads 260 °
